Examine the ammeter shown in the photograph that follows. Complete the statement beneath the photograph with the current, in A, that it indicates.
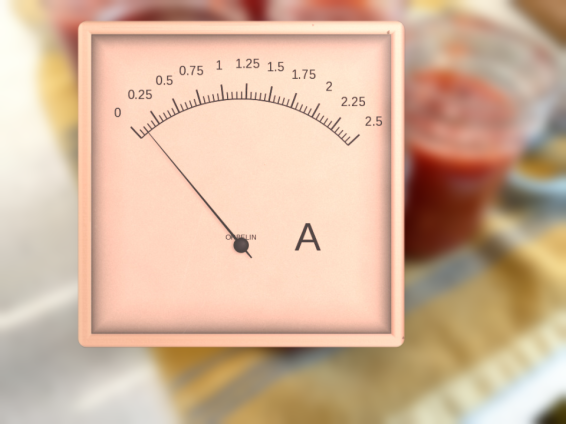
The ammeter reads 0.1 A
